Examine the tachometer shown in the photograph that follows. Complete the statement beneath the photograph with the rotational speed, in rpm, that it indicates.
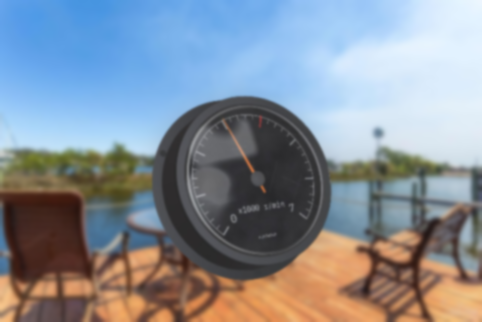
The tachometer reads 3000 rpm
